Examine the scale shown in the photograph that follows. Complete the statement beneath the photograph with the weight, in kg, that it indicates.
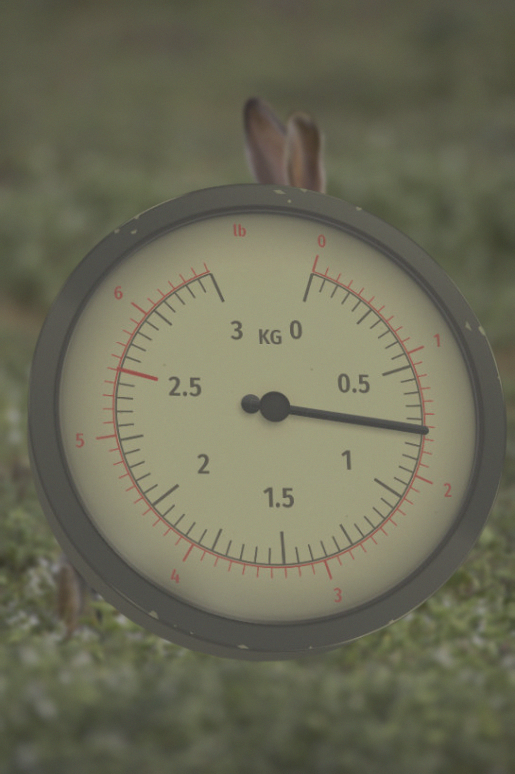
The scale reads 0.75 kg
